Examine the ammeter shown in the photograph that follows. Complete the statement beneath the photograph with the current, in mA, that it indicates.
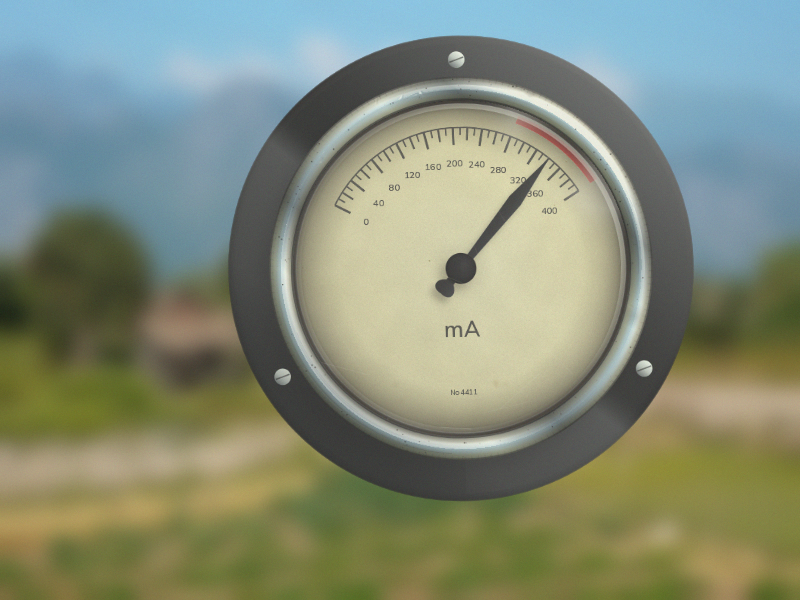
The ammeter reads 340 mA
